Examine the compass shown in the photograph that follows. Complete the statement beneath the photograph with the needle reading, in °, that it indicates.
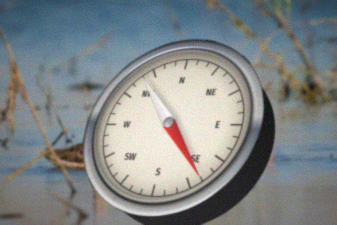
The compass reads 140 °
